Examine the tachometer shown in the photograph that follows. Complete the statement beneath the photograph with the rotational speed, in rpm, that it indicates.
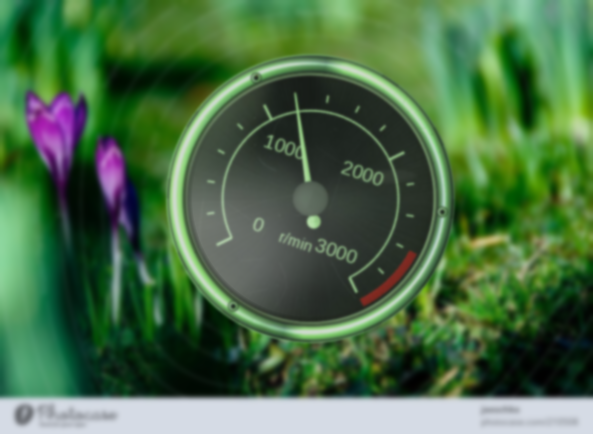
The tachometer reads 1200 rpm
